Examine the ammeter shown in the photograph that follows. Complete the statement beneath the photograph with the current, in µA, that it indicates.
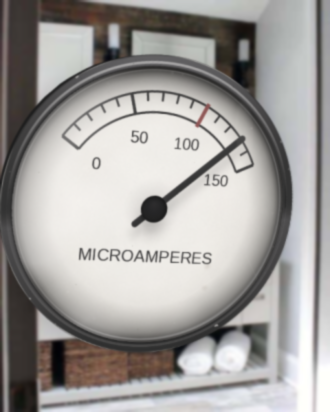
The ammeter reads 130 µA
